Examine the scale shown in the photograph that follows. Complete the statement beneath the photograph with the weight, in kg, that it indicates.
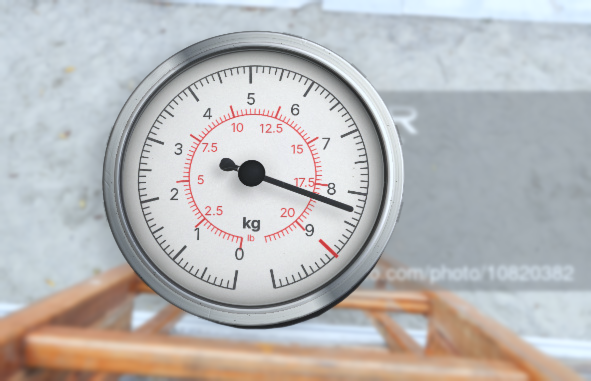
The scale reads 8.3 kg
